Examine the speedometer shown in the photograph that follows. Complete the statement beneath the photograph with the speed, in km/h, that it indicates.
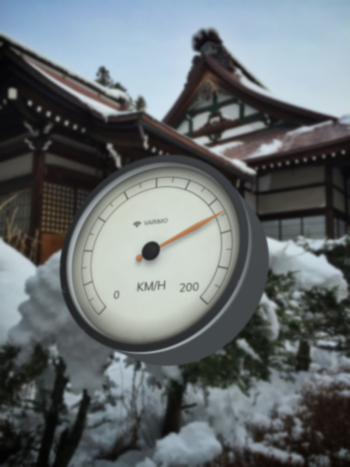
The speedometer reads 150 km/h
